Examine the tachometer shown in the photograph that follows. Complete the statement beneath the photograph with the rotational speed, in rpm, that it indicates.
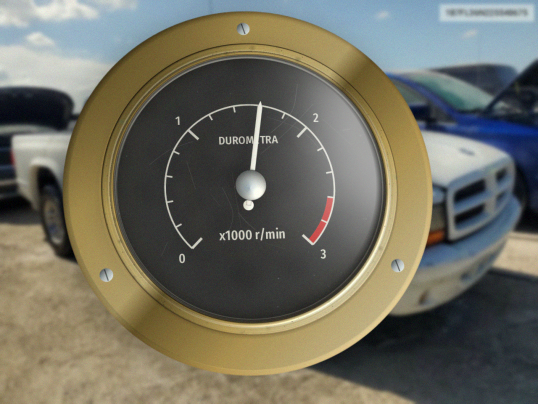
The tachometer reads 1600 rpm
